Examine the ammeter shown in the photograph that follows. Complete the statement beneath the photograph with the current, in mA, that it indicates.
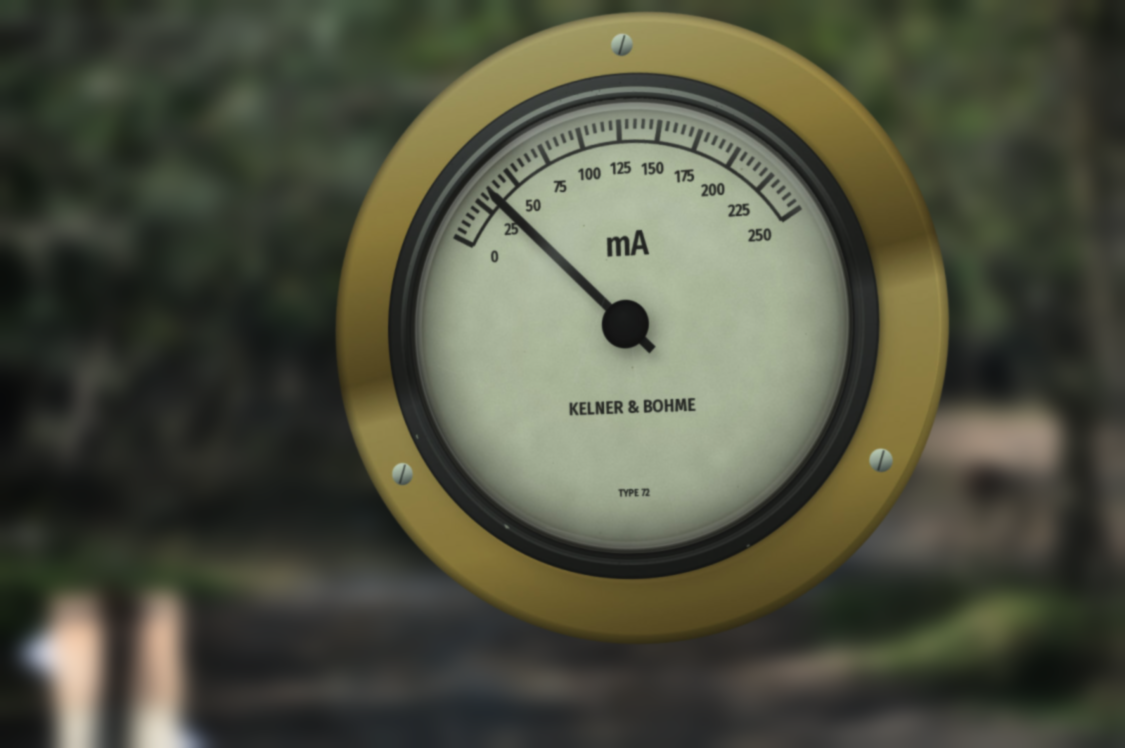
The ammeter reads 35 mA
